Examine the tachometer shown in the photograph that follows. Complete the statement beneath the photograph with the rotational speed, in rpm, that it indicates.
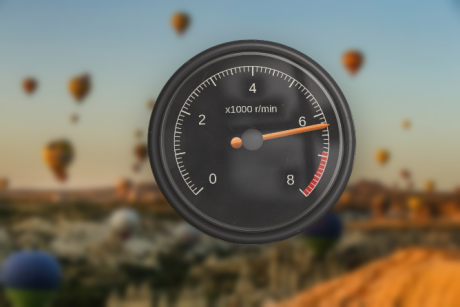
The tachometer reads 6300 rpm
